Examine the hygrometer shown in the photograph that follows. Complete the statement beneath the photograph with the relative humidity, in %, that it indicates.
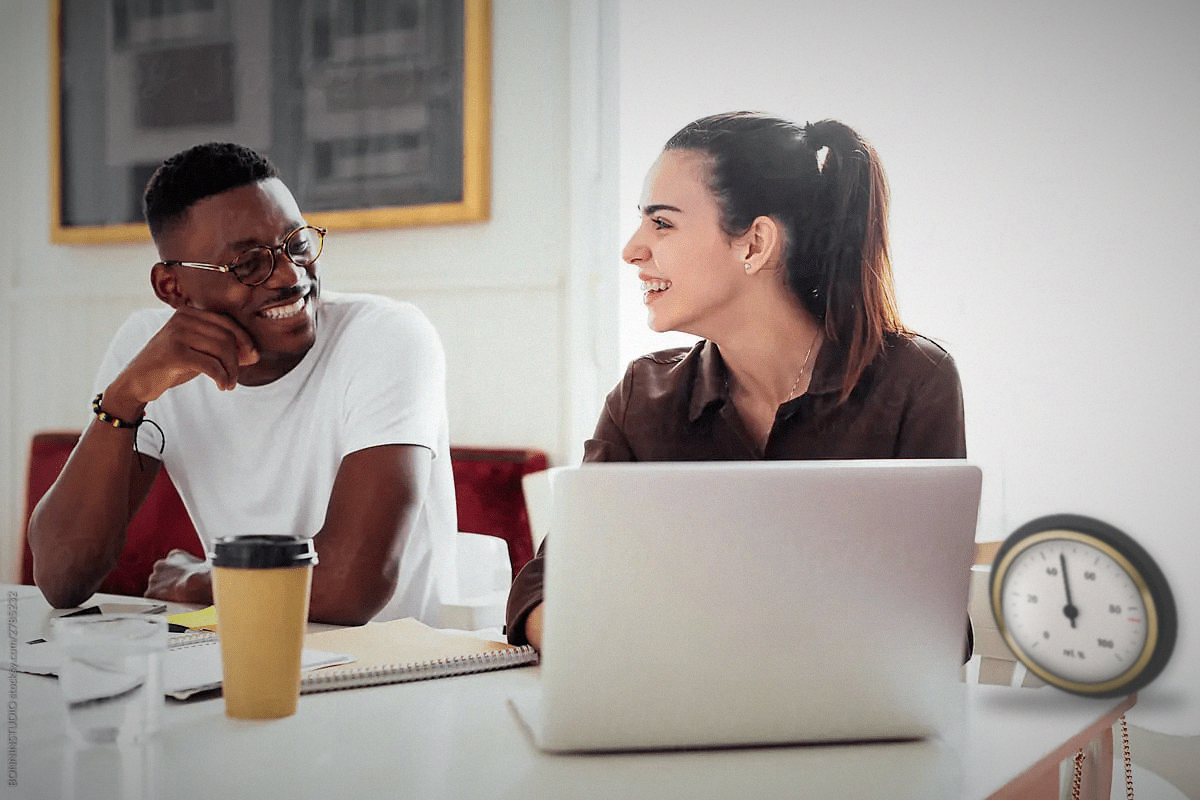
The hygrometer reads 48 %
